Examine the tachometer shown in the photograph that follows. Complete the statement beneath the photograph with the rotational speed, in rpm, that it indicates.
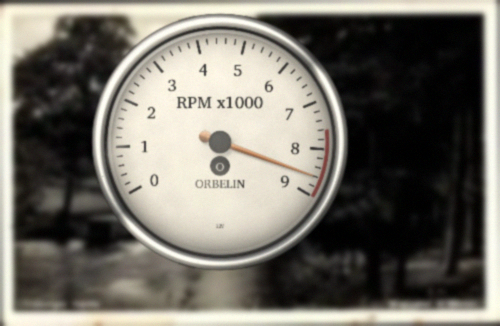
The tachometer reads 8600 rpm
